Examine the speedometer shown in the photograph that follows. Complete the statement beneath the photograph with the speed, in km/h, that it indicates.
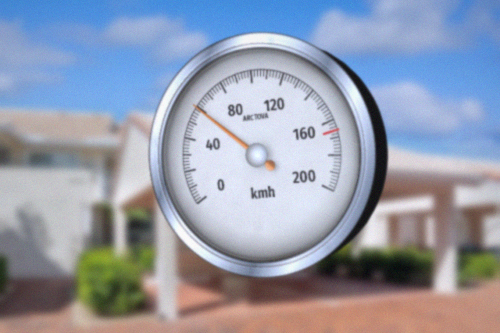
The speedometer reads 60 km/h
